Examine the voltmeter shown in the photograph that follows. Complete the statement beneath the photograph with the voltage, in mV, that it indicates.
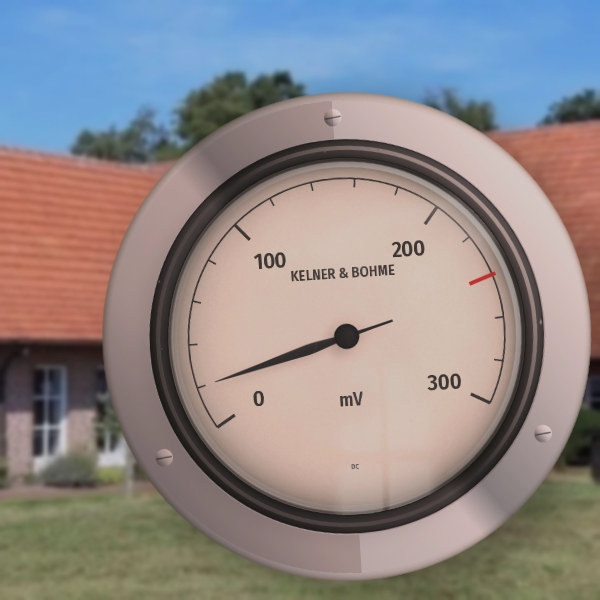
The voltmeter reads 20 mV
